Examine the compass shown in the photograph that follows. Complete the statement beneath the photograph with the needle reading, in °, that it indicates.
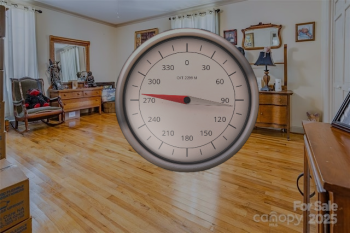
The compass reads 277.5 °
